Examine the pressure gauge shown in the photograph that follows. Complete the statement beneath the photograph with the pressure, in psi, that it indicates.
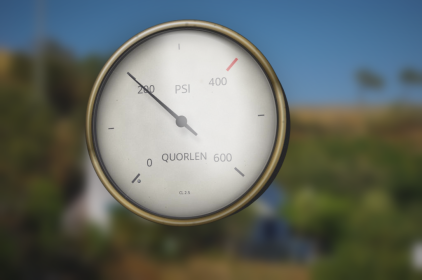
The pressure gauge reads 200 psi
